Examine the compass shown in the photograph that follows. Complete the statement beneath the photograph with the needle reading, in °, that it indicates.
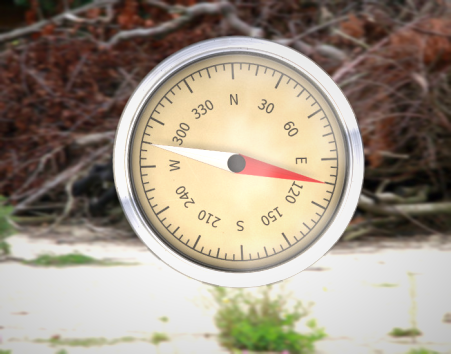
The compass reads 105 °
